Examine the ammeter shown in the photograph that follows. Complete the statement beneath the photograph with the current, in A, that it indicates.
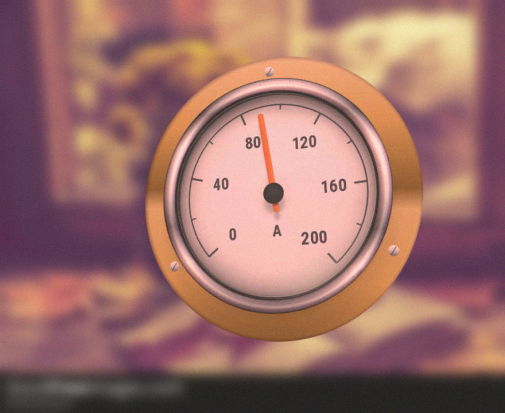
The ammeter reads 90 A
